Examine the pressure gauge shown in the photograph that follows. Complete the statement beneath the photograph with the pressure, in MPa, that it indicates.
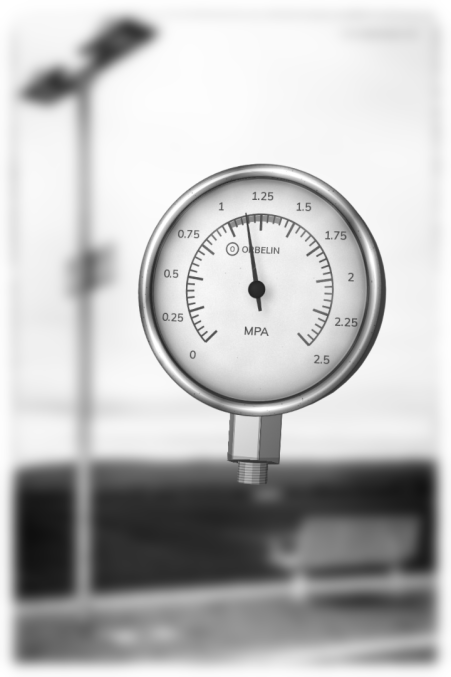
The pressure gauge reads 1.15 MPa
